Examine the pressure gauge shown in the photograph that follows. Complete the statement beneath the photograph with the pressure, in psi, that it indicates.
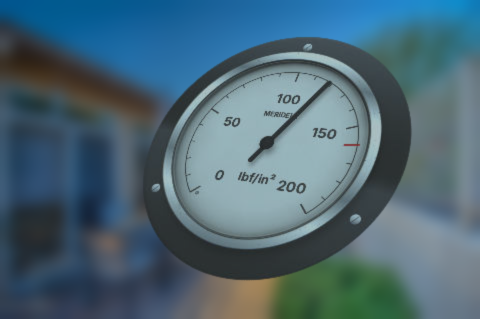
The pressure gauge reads 120 psi
